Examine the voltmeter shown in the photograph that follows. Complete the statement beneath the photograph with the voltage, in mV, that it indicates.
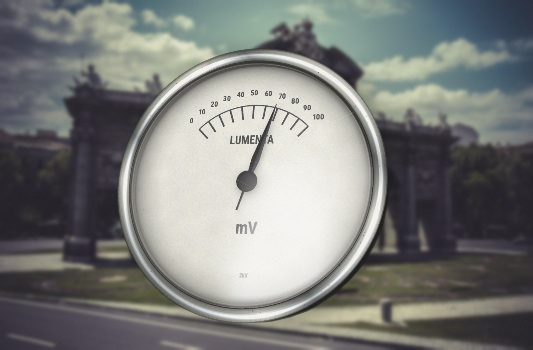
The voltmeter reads 70 mV
